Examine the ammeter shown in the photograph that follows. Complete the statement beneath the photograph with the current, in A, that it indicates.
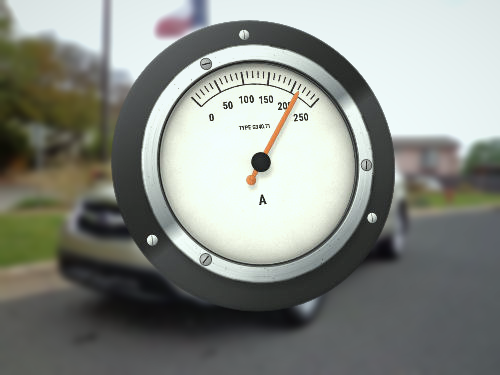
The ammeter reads 210 A
